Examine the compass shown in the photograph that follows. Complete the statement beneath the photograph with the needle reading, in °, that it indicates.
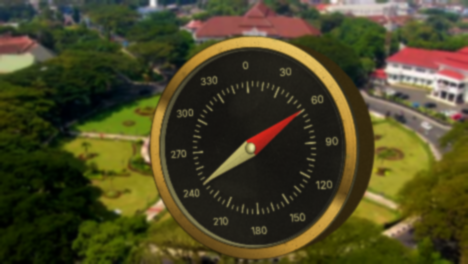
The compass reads 60 °
